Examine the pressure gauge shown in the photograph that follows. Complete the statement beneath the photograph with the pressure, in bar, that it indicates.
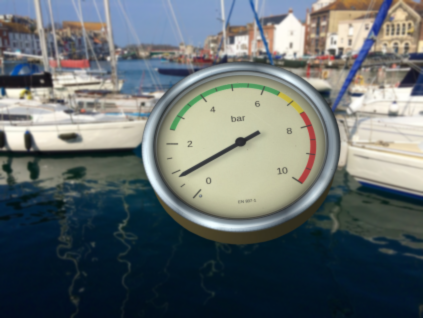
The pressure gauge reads 0.75 bar
